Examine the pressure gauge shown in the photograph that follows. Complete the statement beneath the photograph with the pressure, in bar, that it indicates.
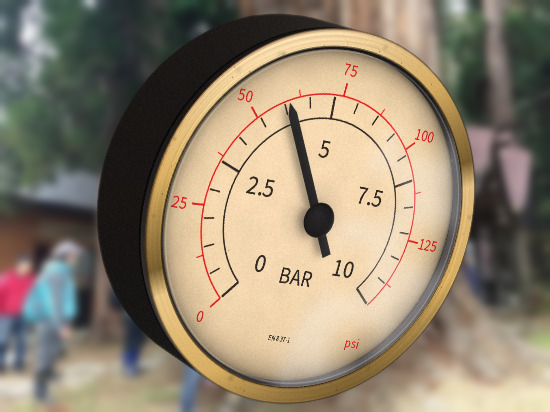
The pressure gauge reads 4 bar
